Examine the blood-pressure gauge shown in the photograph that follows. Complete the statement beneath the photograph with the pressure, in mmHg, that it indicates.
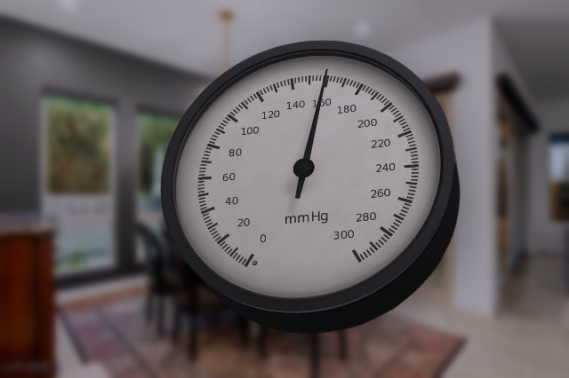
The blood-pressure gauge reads 160 mmHg
